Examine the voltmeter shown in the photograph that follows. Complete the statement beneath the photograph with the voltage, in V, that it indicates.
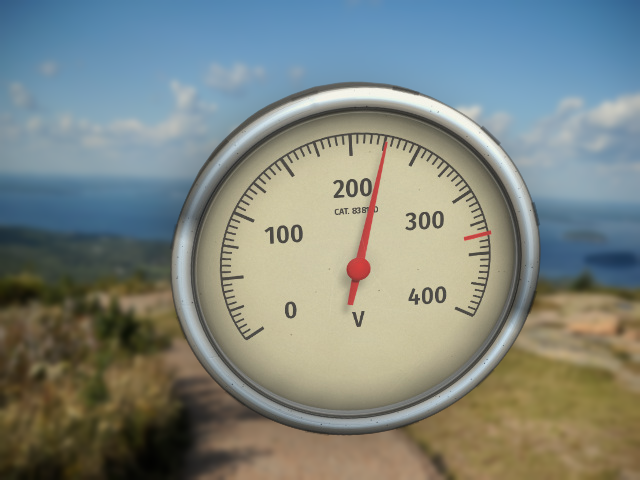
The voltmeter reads 225 V
